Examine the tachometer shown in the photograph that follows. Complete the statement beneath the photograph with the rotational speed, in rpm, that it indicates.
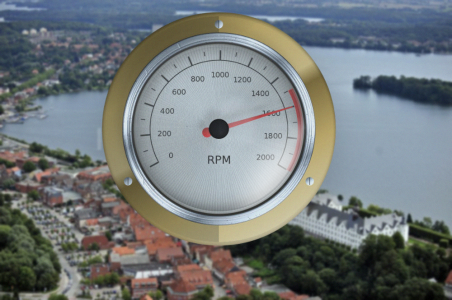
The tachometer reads 1600 rpm
